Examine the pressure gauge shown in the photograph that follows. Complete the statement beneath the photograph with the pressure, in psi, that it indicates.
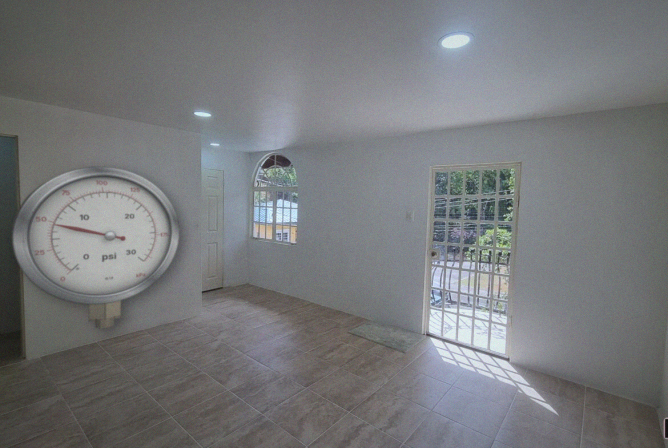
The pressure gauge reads 7 psi
